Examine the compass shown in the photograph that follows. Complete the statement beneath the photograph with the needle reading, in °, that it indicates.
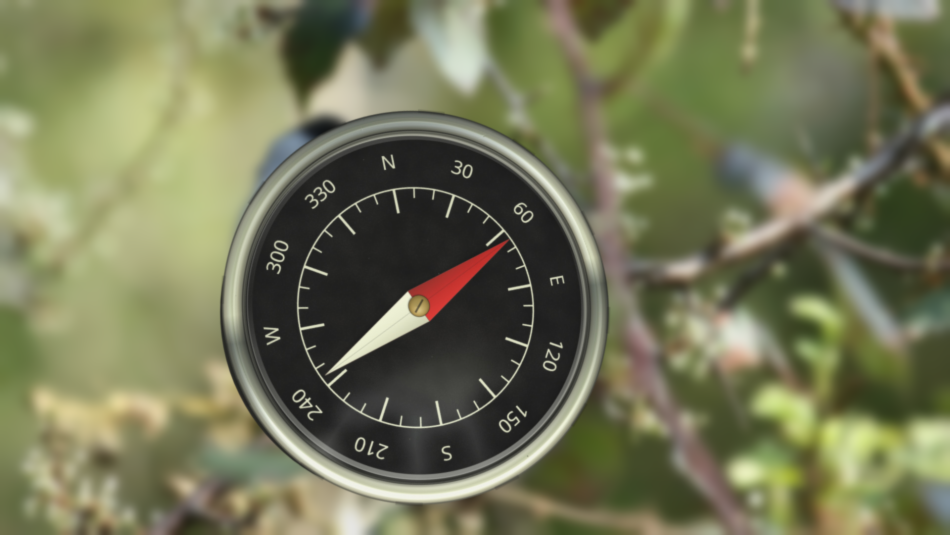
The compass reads 65 °
